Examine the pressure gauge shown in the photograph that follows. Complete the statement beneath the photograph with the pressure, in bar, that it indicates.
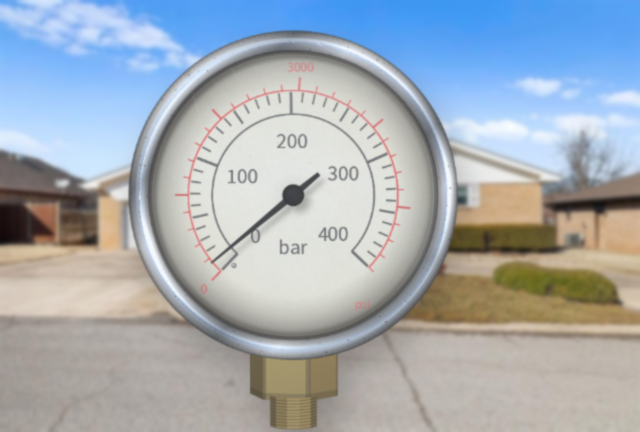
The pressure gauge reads 10 bar
